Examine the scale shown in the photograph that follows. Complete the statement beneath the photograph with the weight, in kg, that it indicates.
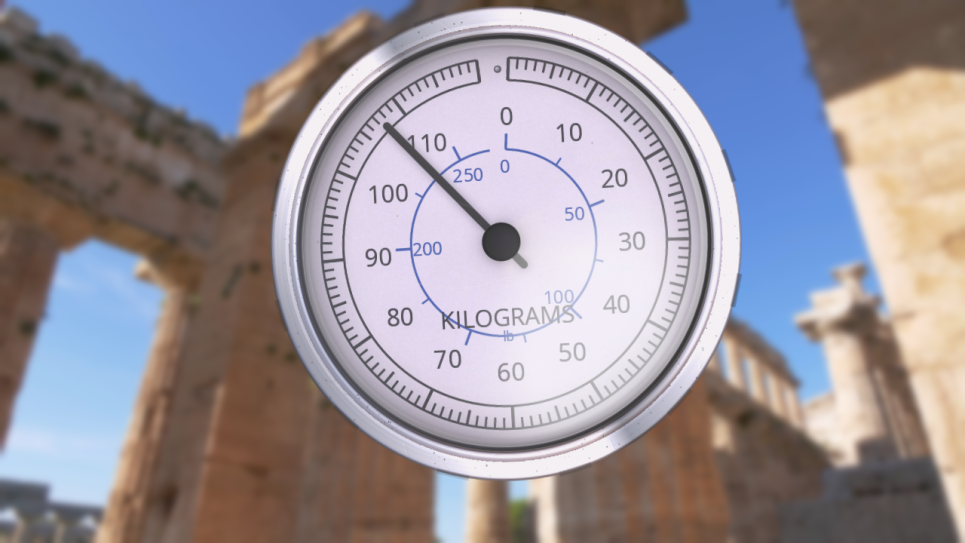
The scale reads 107.5 kg
